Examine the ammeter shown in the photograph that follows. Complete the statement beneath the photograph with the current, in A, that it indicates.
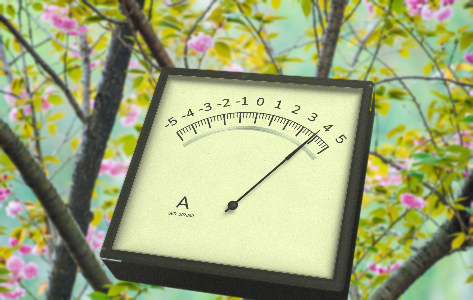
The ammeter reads 4 A
